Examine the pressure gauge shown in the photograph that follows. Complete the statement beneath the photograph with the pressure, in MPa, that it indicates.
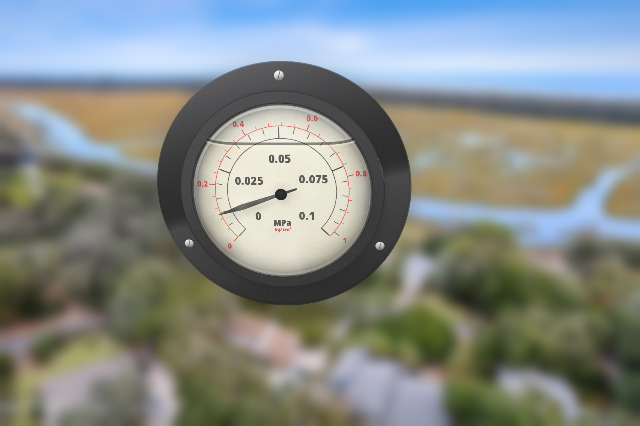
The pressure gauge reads 0.01 MPa
